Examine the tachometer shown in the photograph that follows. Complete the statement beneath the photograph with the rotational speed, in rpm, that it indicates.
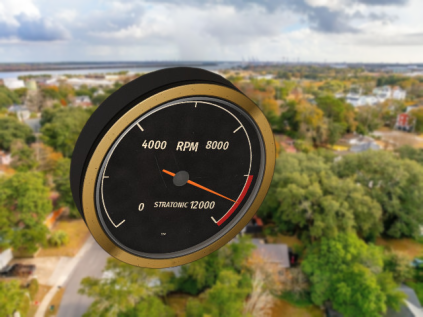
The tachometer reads 11000 rpm
